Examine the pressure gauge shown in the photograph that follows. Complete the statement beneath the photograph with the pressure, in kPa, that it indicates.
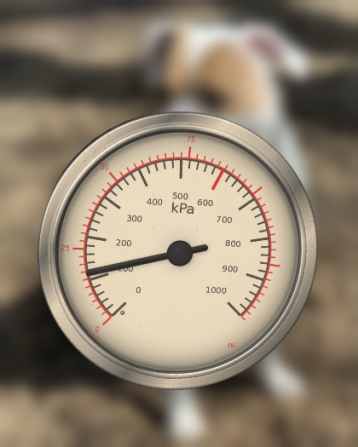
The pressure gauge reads 120 kPa
